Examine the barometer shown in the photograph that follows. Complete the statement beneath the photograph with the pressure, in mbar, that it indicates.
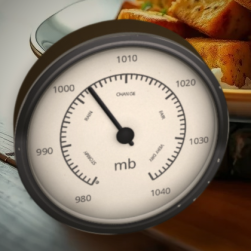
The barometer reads 1003 mbar
